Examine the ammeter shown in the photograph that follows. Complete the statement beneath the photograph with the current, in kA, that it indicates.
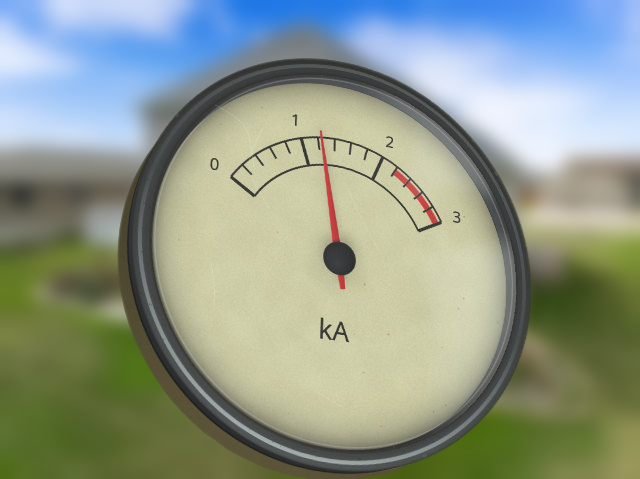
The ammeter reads 1.2 kA
